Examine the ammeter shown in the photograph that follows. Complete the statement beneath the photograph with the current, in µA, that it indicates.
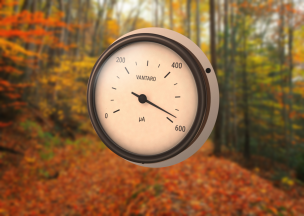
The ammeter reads 575 µA
